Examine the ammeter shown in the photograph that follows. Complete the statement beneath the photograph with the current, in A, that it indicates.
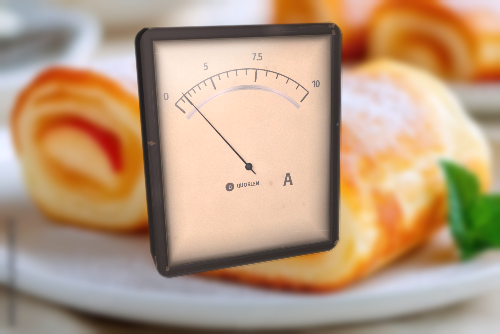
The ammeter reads 2.5 A
